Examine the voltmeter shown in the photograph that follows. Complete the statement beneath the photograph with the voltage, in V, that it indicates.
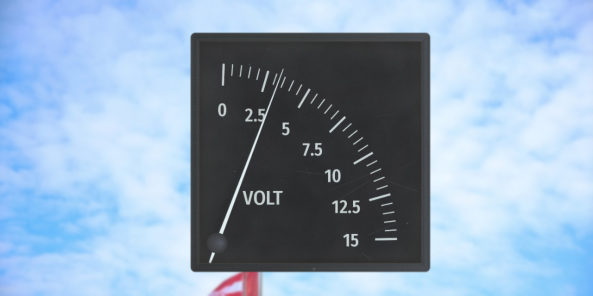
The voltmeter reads 3.25 V
